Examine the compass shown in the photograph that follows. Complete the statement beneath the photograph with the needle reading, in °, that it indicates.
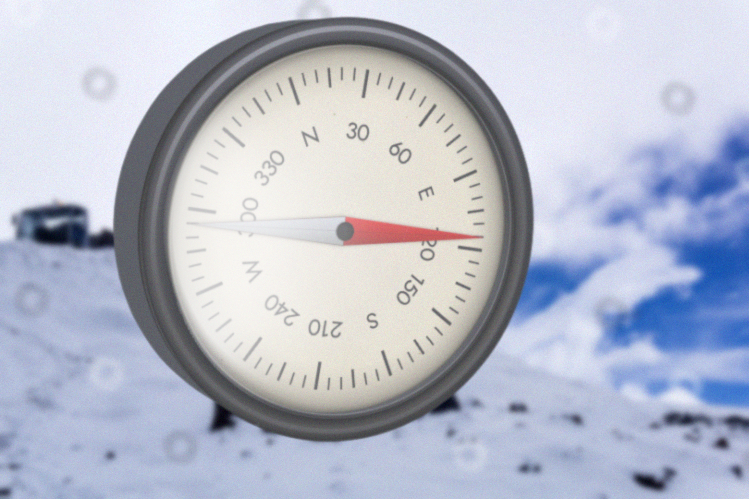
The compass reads 115 °
